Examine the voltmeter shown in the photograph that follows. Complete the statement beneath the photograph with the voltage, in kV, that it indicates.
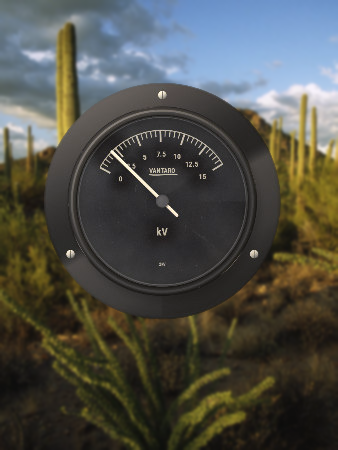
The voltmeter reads 2 kV
